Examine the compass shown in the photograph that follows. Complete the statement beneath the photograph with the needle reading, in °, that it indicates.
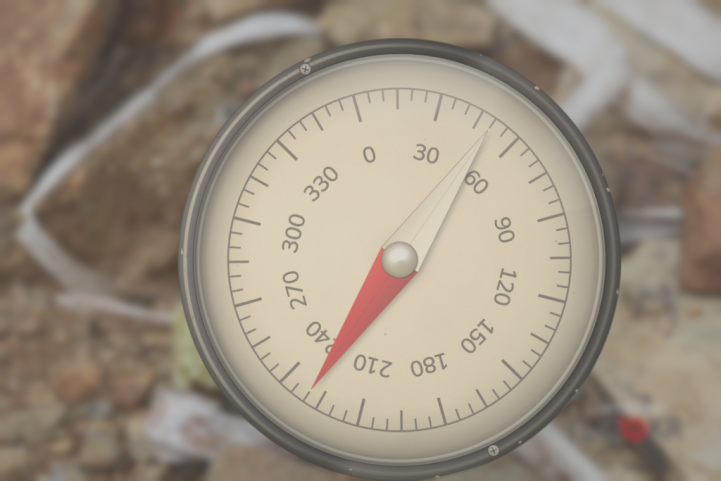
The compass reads 230 °
